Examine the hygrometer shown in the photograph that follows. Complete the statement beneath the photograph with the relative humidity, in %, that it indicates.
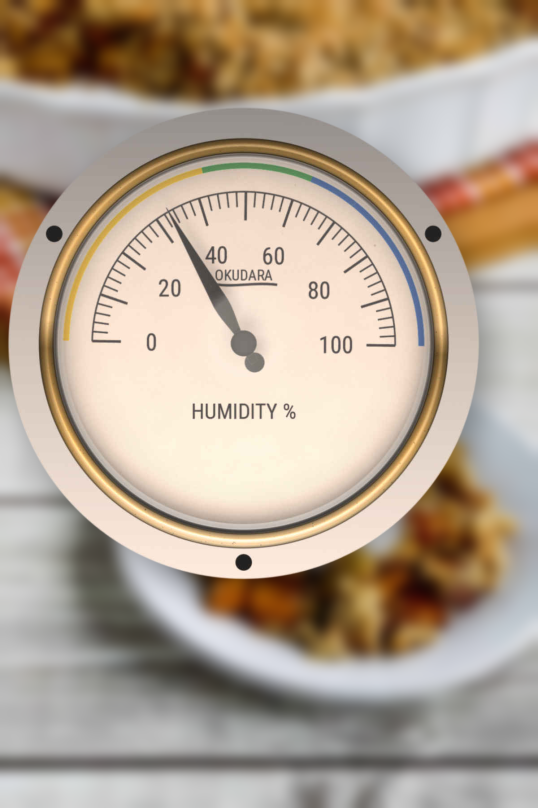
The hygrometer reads 33 %
